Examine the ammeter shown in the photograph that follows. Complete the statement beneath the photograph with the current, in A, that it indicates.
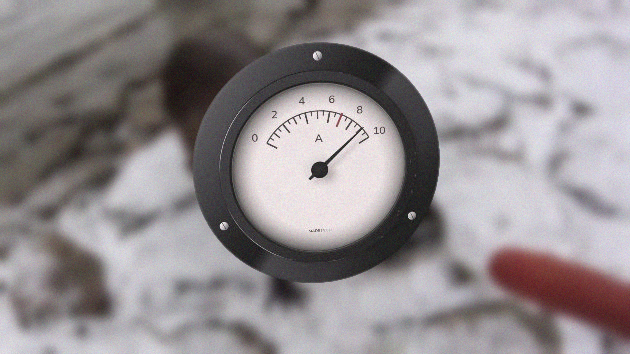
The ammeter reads 9 A
